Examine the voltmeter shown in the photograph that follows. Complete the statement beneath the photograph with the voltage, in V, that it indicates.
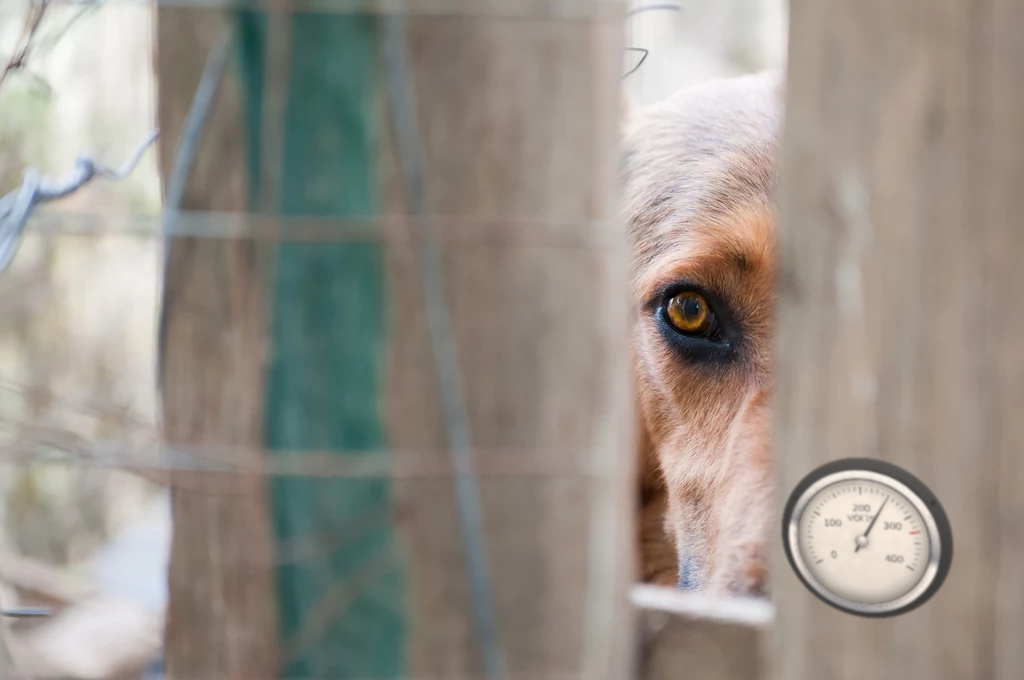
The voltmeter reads 250 V
